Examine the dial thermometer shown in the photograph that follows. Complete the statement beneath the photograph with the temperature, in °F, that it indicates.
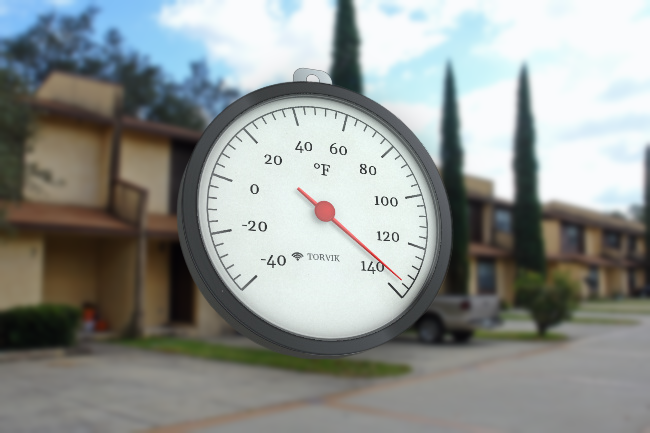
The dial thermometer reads 136 °F
